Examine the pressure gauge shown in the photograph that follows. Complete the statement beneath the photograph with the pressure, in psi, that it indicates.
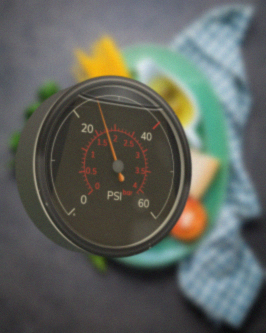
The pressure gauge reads 25 psi
